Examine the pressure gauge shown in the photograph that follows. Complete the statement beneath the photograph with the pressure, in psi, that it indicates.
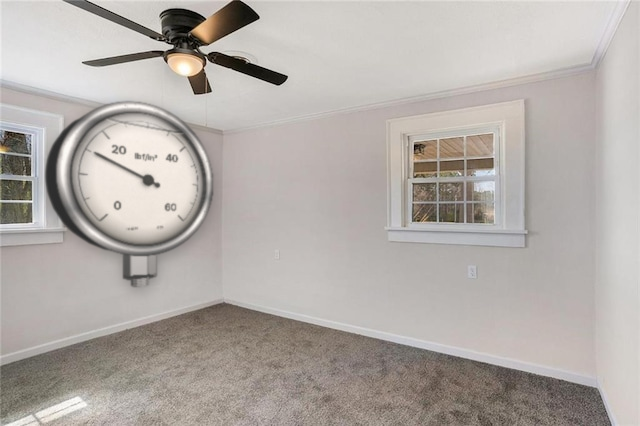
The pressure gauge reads 15 psi
